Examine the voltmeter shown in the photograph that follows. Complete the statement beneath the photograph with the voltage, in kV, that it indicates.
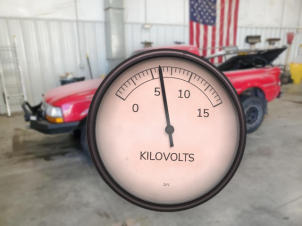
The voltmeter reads 6 kV
